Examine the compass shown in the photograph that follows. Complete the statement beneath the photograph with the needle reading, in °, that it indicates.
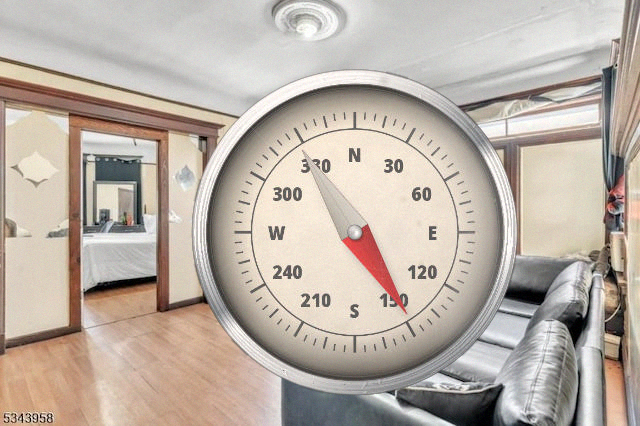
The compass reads 147.5 °
